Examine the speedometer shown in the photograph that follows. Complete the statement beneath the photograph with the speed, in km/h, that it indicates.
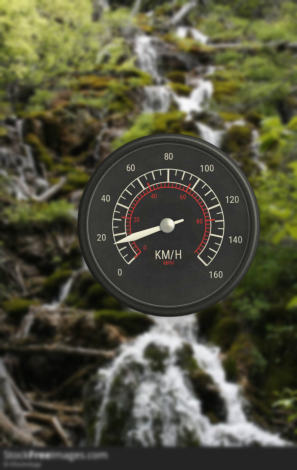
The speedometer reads 15 km/h
